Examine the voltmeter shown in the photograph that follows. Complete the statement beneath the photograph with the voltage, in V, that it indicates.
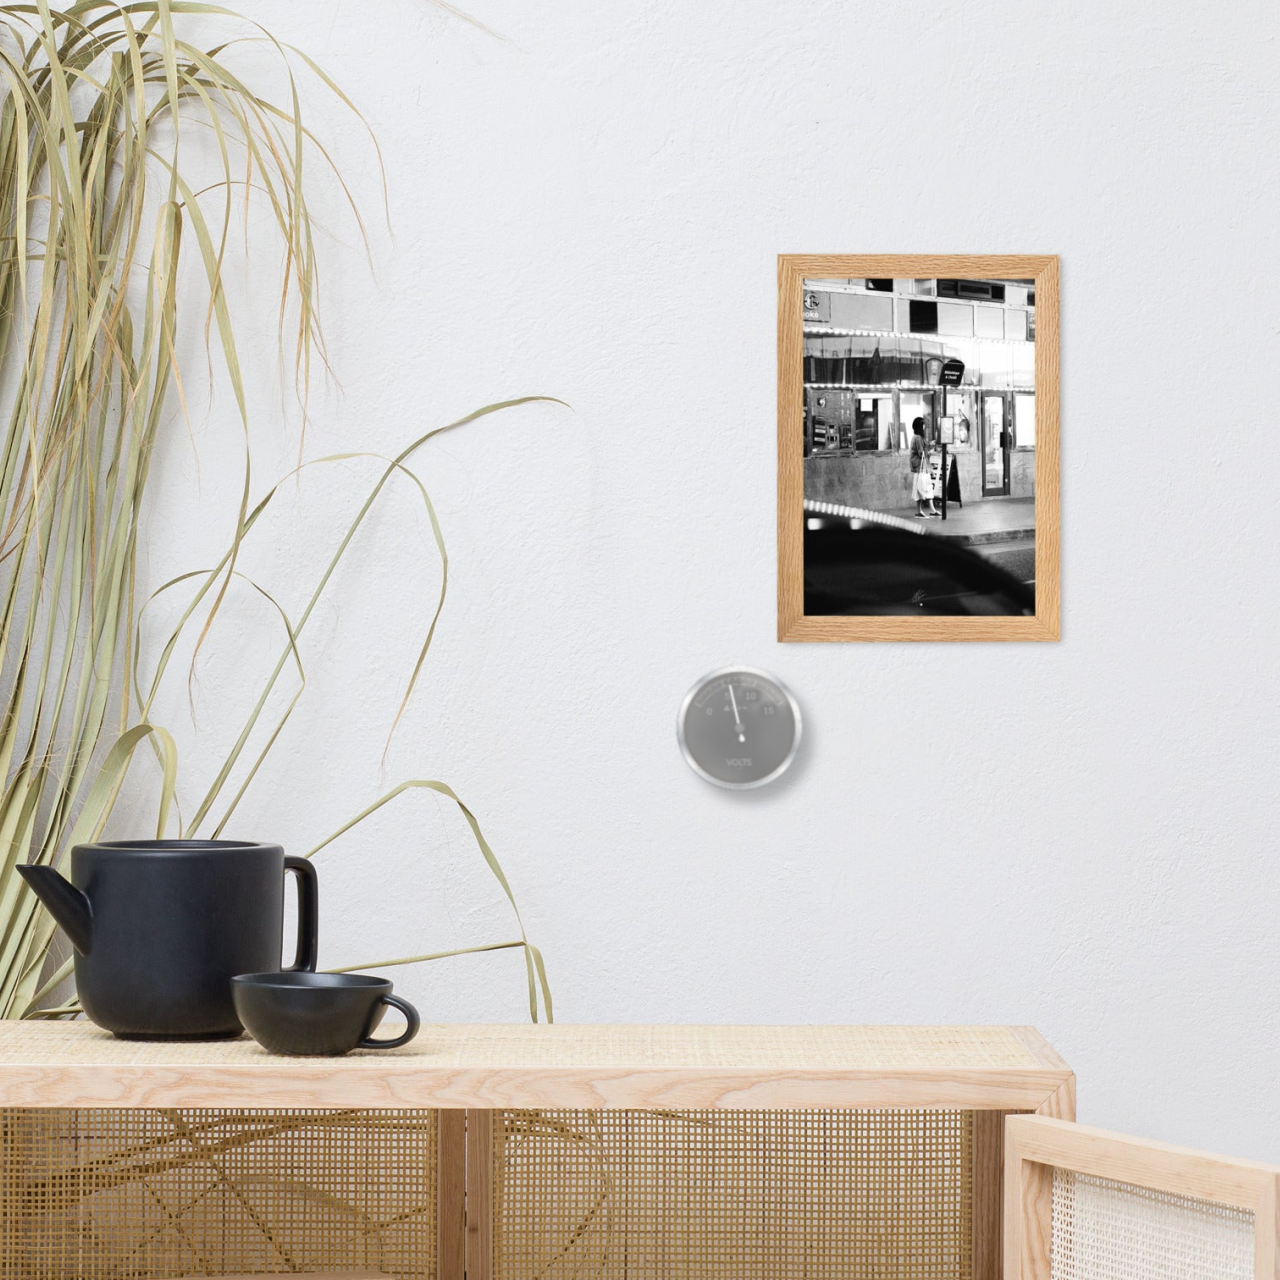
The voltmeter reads 6 V
